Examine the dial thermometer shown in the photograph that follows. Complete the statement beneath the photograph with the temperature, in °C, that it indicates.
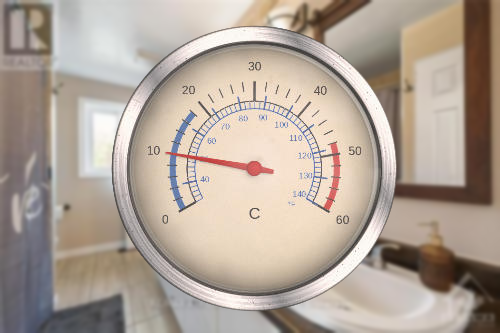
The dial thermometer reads 10 °C
